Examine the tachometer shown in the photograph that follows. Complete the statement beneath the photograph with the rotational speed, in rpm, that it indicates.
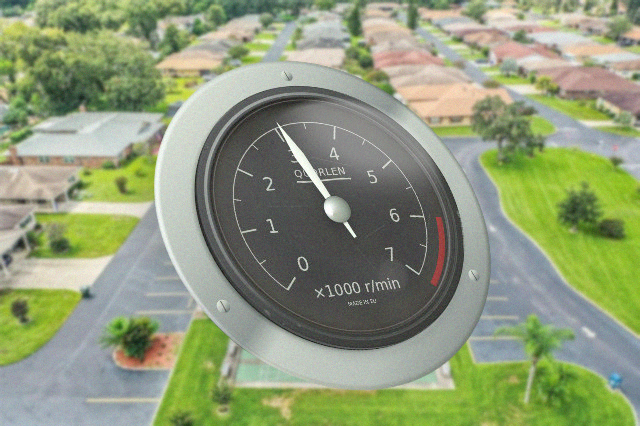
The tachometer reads 3000 rpm
